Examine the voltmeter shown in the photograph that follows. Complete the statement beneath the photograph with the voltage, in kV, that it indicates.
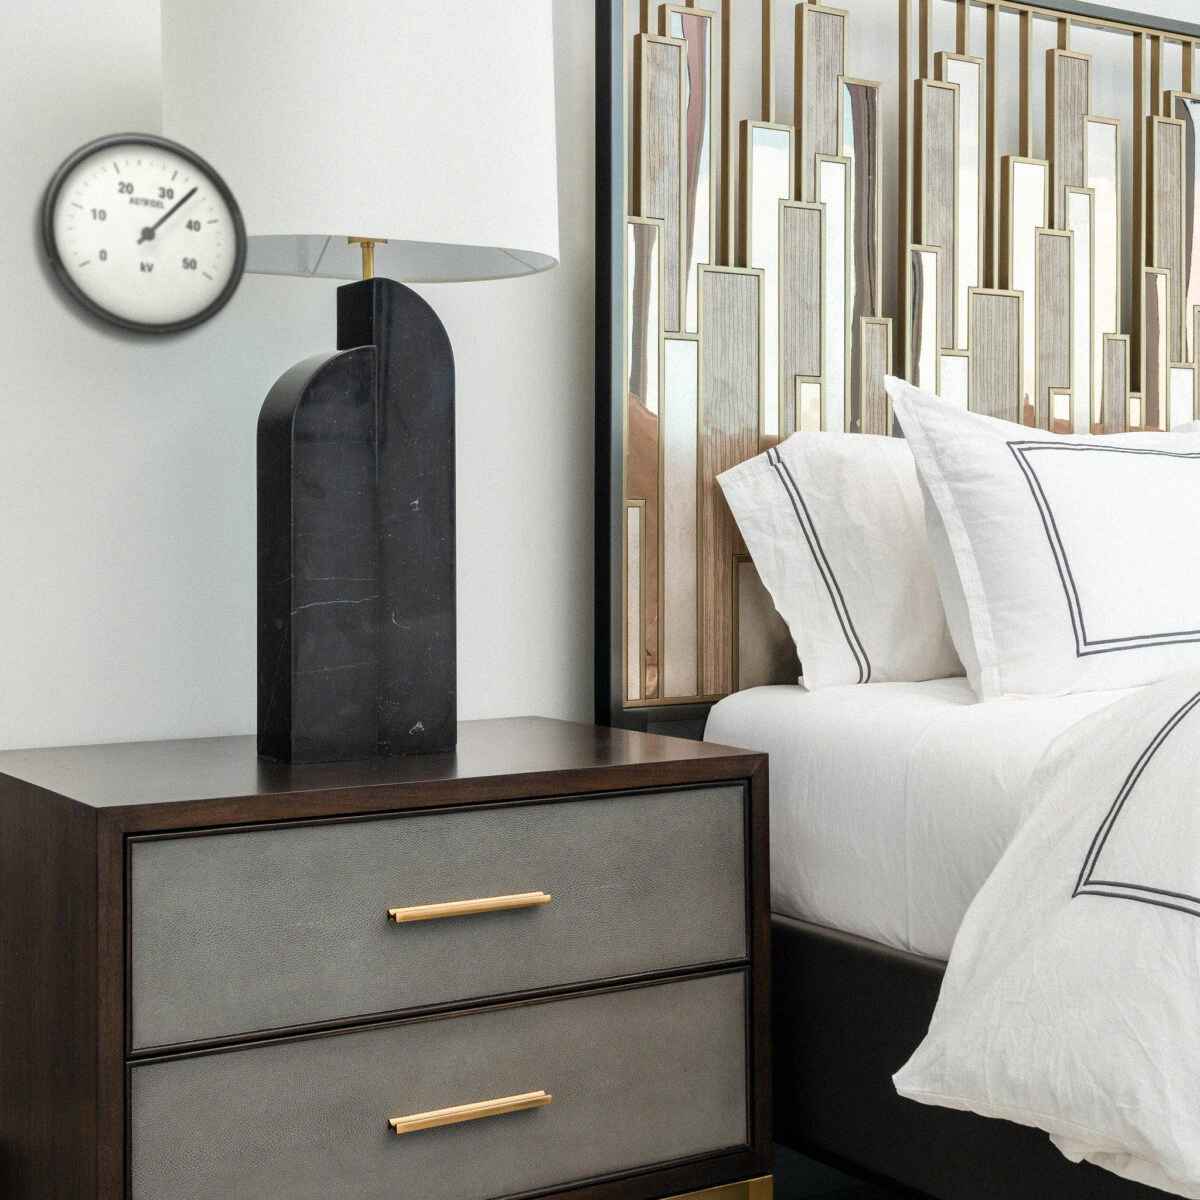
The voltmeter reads 34 kV
